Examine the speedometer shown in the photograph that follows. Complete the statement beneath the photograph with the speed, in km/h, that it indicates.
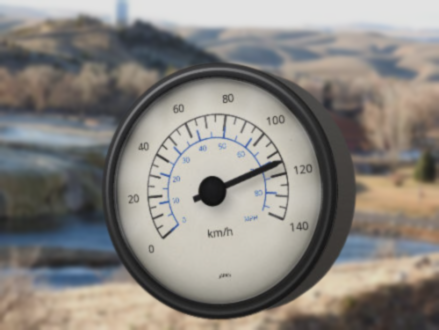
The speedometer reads 115 km/h
